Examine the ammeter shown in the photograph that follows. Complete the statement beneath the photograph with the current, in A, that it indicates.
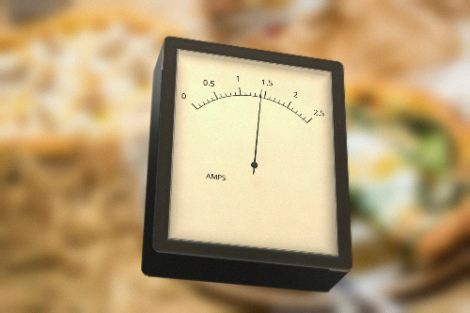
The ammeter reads 1.4 A
